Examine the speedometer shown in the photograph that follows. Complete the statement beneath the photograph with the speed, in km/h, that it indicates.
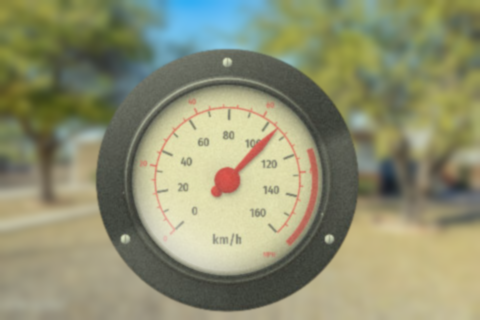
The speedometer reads 105 km/h
